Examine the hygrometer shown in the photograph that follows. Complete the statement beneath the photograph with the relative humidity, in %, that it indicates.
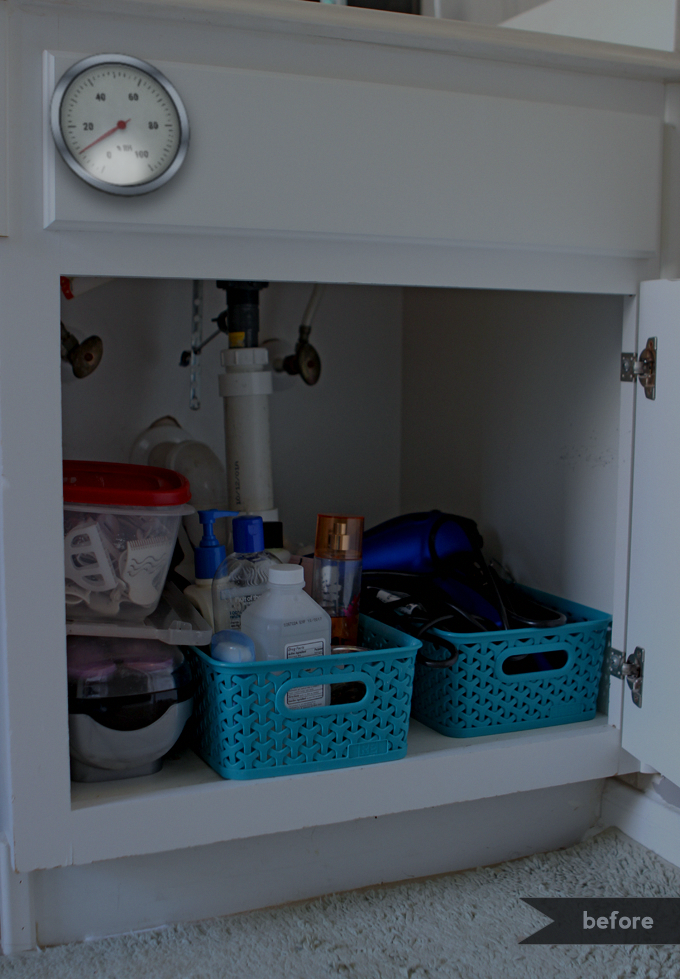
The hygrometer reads 10 %
